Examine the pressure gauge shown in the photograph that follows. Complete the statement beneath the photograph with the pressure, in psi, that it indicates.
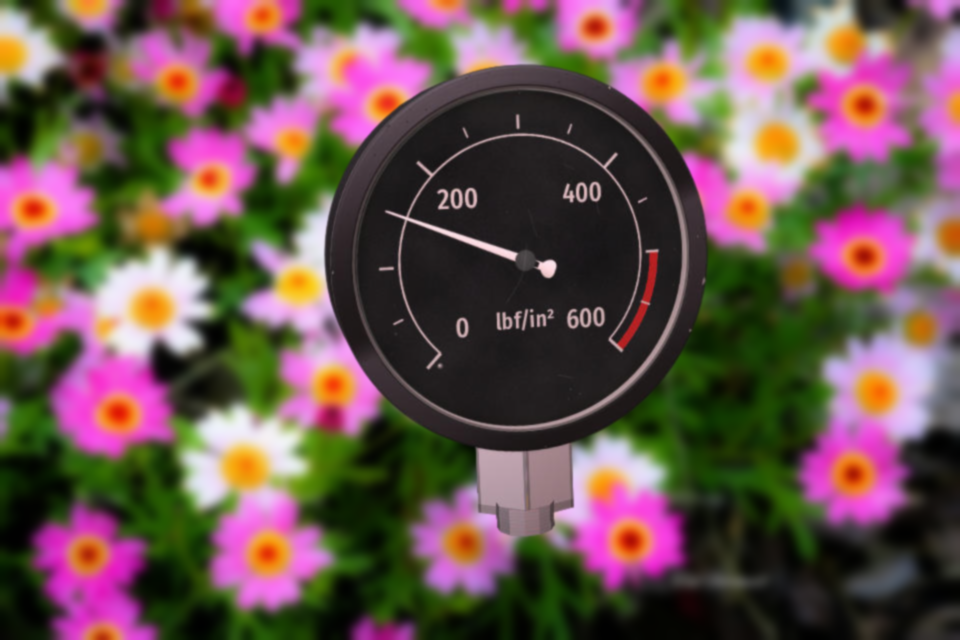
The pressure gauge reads 150 psi
